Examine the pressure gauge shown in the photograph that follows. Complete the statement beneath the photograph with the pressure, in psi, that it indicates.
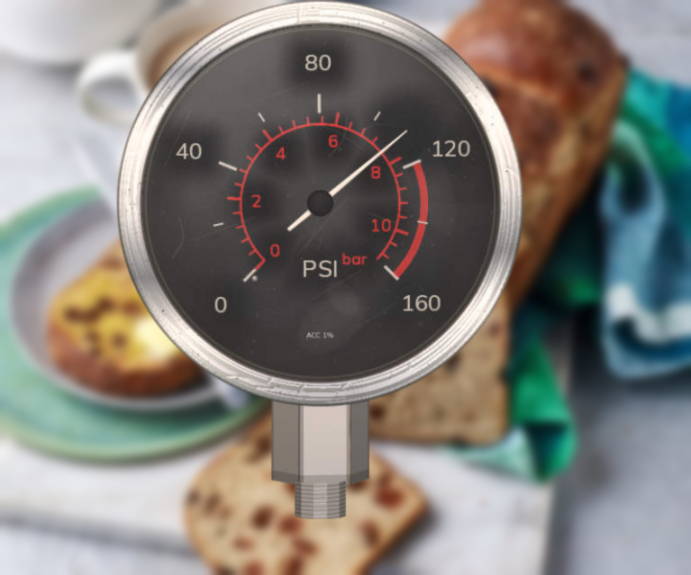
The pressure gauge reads 110 psi
